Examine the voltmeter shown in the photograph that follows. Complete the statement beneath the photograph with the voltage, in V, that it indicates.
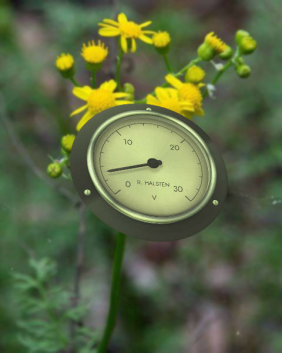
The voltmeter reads 3 V
